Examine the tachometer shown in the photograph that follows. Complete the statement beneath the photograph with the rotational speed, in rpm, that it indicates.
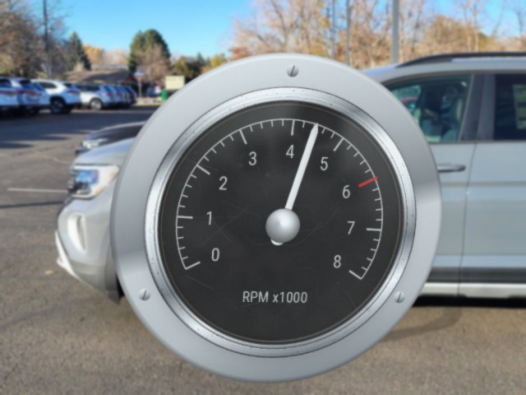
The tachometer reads 4400 rpm
